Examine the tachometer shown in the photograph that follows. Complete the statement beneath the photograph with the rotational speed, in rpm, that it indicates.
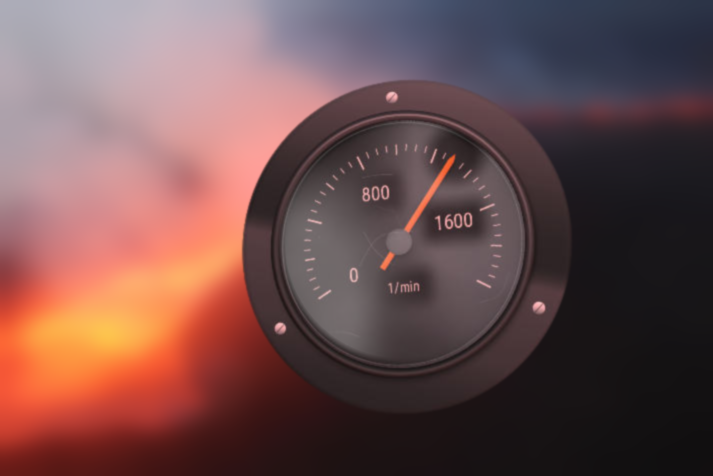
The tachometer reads 1300 rpm
